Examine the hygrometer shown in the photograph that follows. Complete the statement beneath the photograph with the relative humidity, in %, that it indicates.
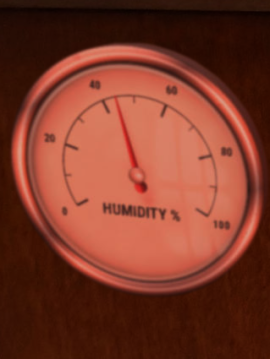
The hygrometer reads 45 %
